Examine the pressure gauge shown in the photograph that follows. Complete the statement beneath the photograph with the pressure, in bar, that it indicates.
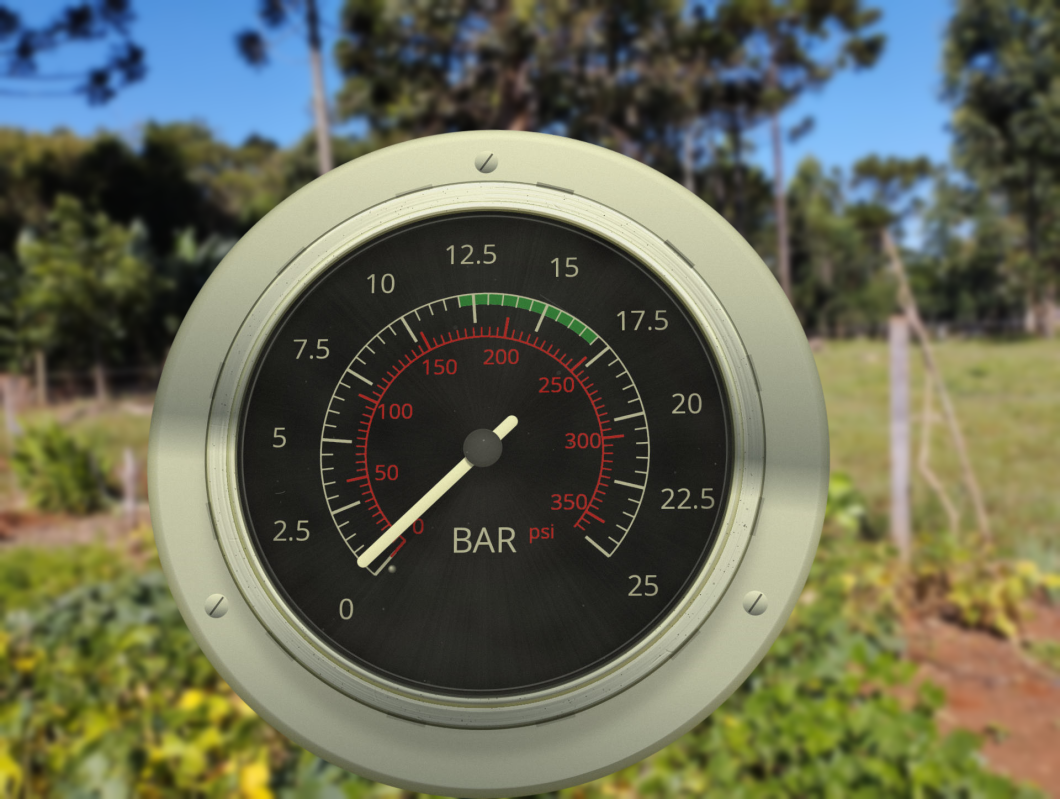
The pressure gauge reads 0.5 bar
